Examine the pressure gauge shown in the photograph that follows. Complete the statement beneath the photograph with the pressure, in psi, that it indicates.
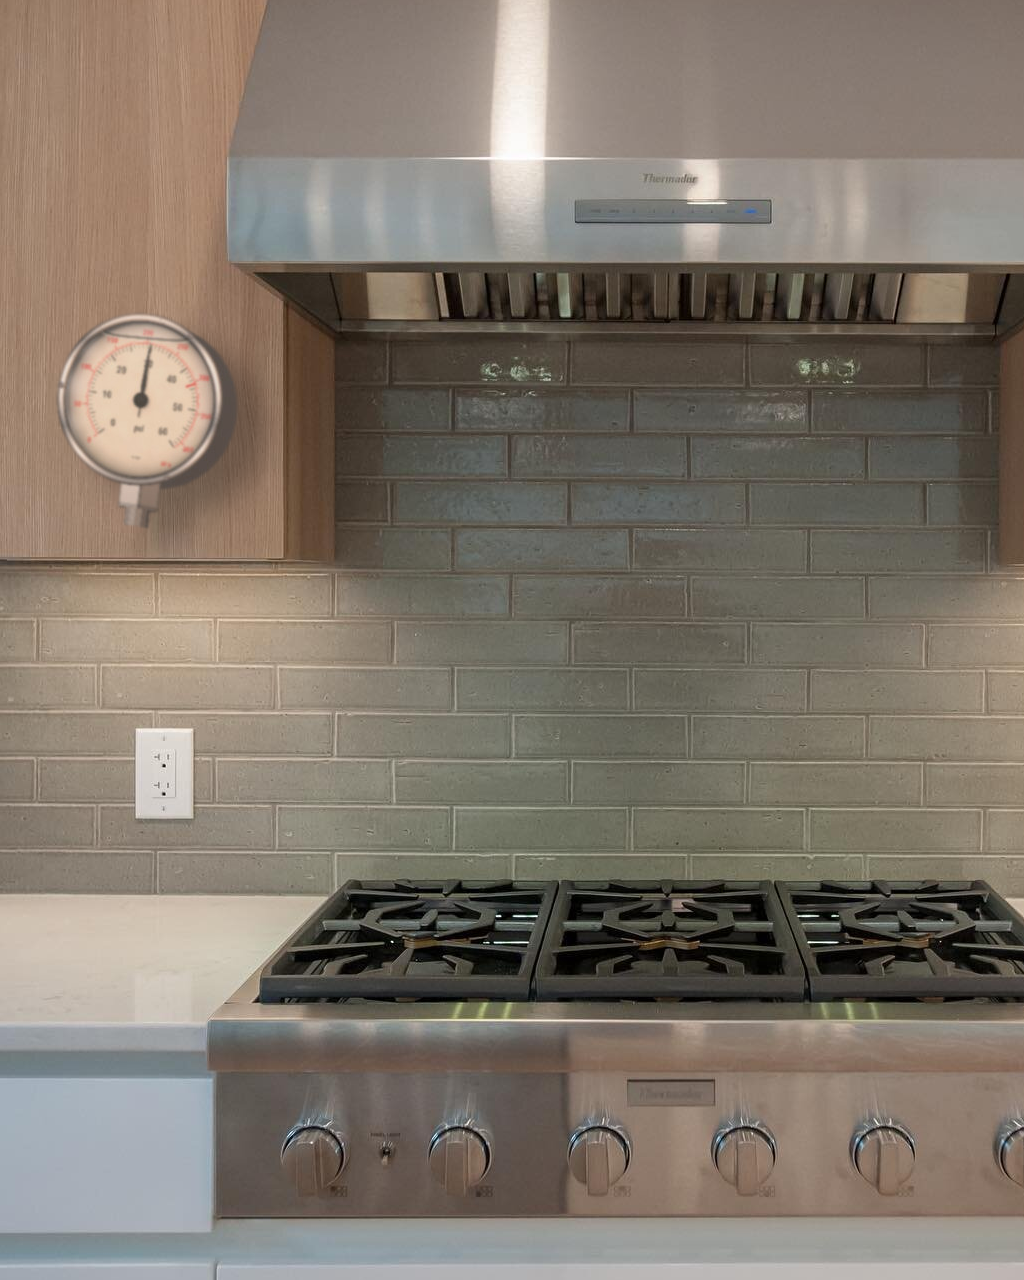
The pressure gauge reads 30 psi
